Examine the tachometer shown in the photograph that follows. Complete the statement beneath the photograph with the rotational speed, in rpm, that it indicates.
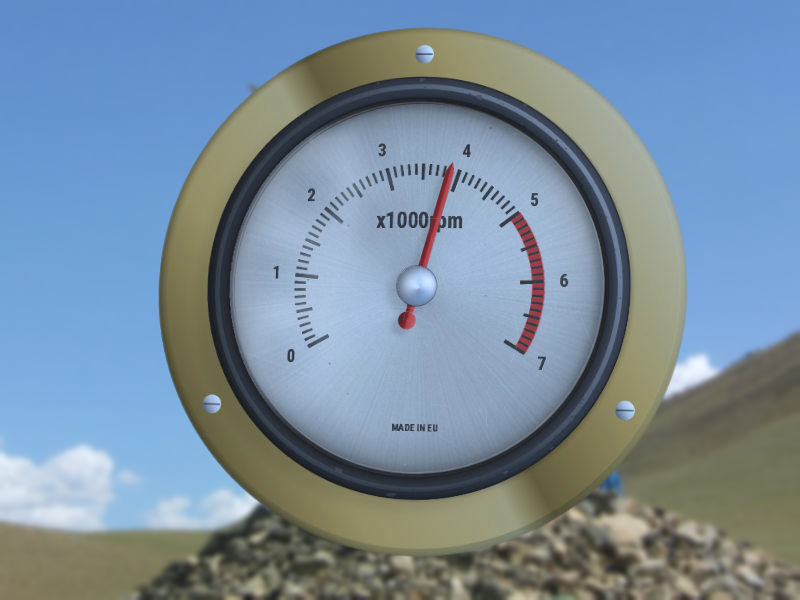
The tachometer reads 3900 rpm
